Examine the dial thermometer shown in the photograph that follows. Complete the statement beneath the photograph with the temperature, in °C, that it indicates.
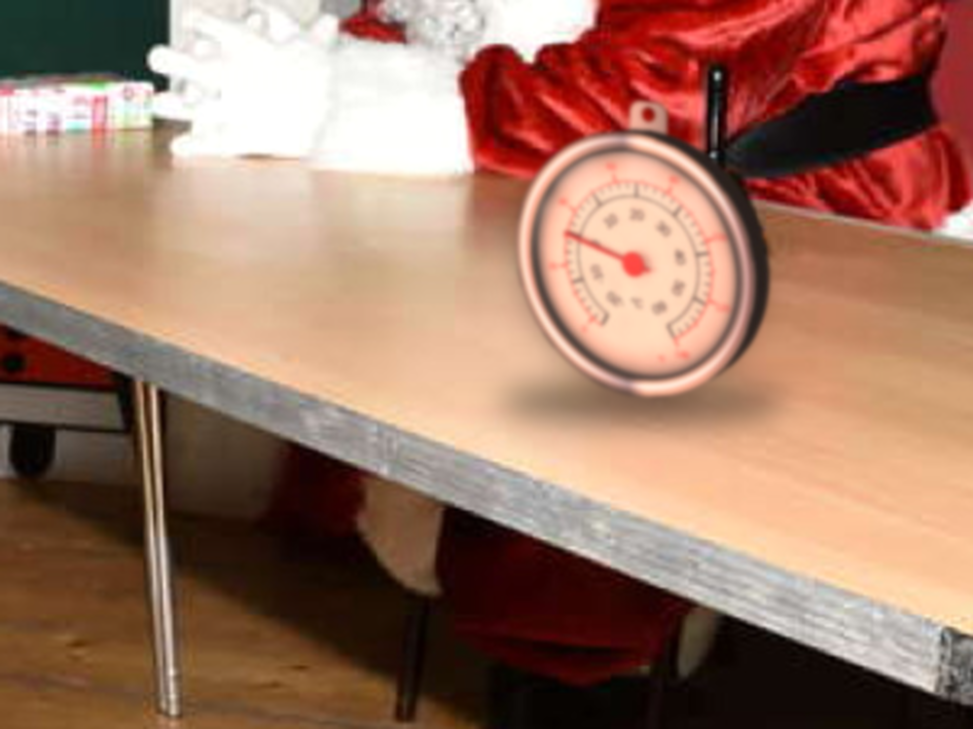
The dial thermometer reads 0 °C
